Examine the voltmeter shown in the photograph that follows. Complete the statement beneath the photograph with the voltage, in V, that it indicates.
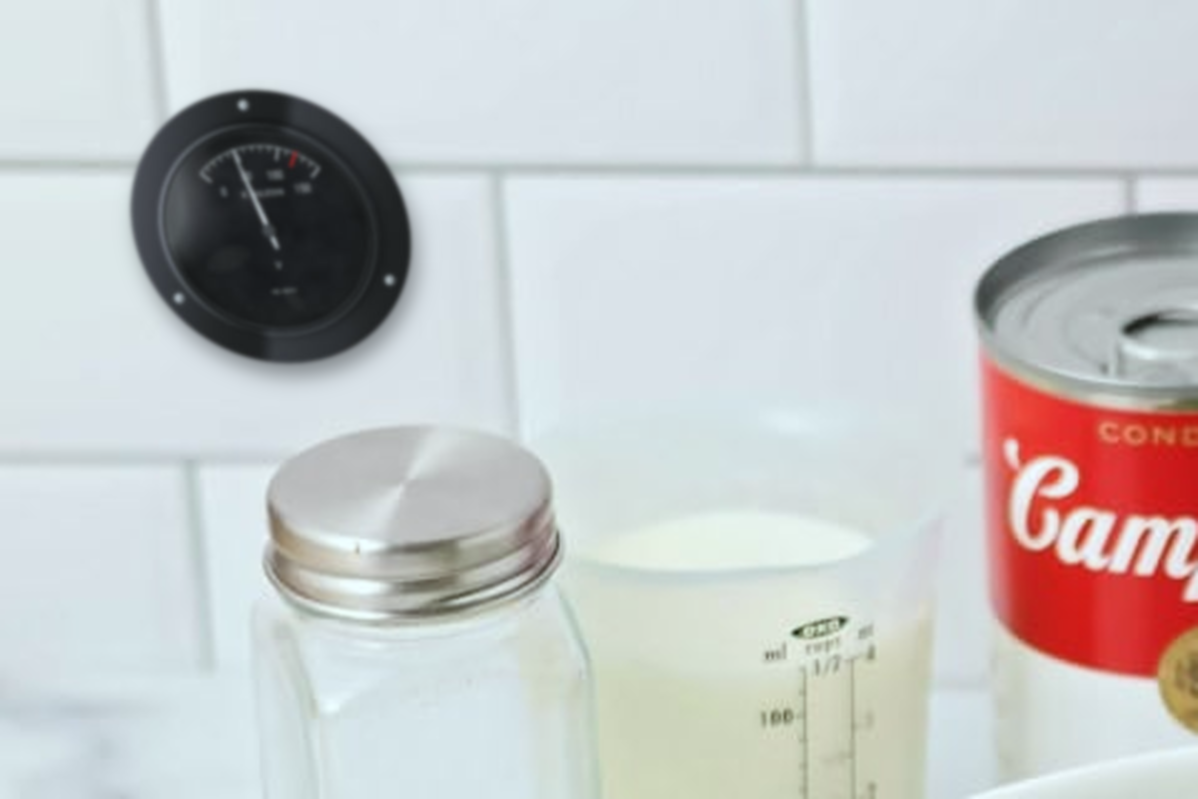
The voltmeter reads 50 V
